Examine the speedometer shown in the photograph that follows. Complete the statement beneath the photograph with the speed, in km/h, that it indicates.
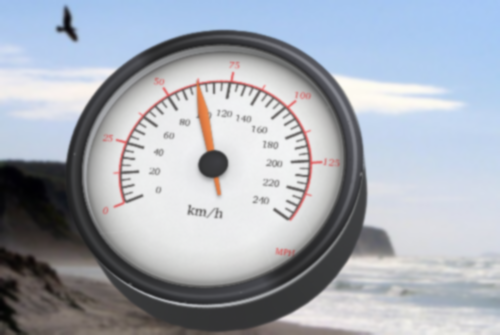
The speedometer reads 100 km/h
